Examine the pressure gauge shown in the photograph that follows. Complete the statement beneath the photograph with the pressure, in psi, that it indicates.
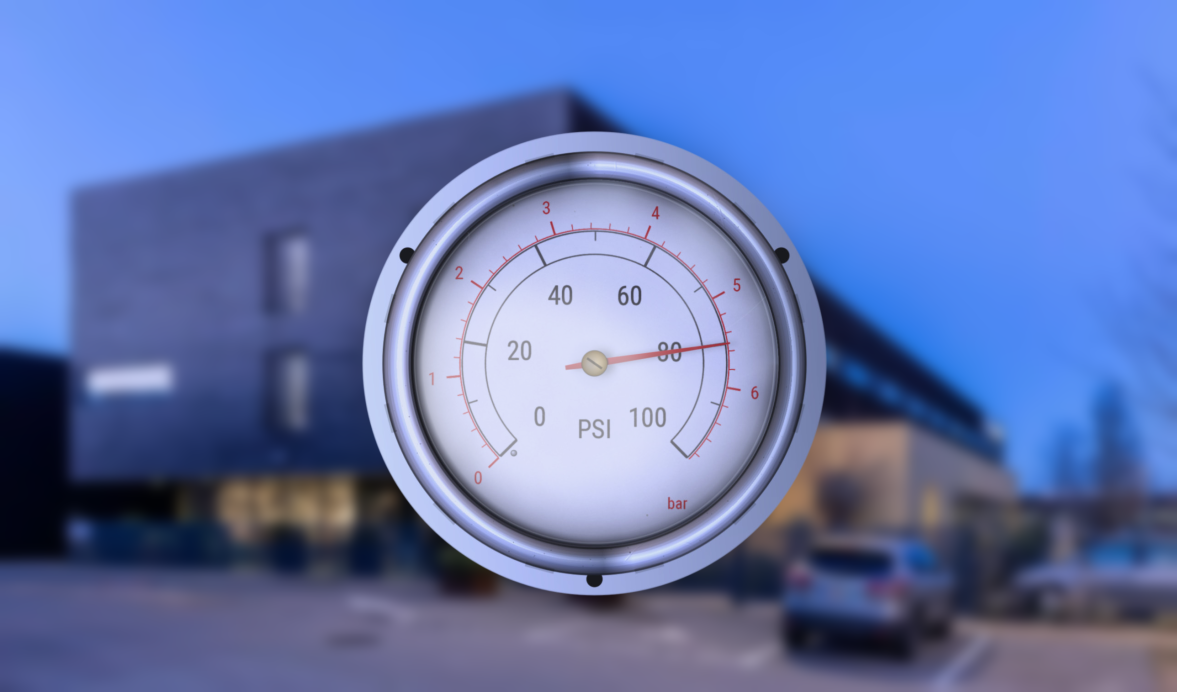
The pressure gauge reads 80 psi
